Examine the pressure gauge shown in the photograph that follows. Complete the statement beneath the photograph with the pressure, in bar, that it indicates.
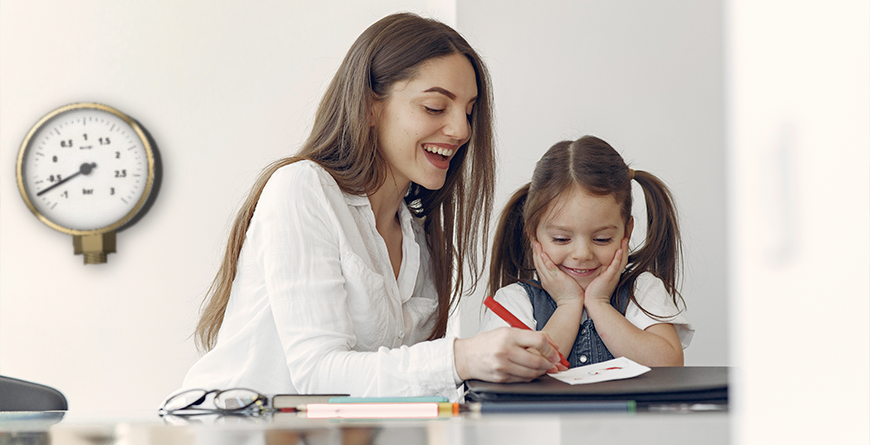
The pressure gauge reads -0.7 bar
